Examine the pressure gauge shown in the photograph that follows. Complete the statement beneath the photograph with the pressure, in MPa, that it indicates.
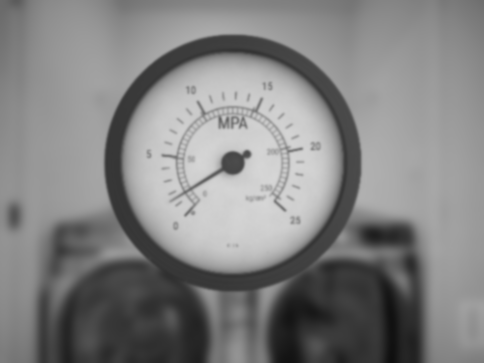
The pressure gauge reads 1.5 MPa
